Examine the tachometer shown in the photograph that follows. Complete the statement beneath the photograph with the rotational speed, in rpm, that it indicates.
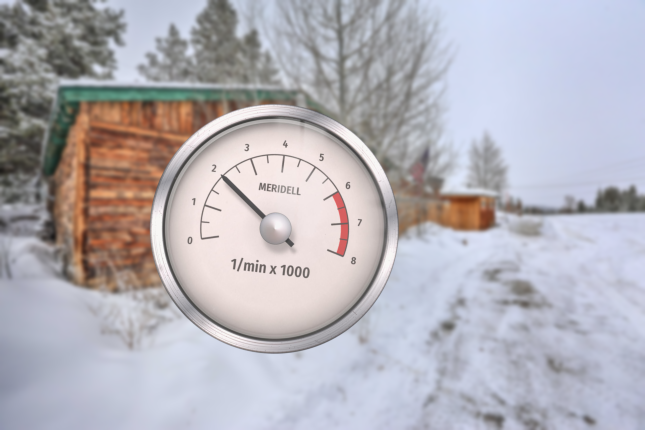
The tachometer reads 2000 rpm
